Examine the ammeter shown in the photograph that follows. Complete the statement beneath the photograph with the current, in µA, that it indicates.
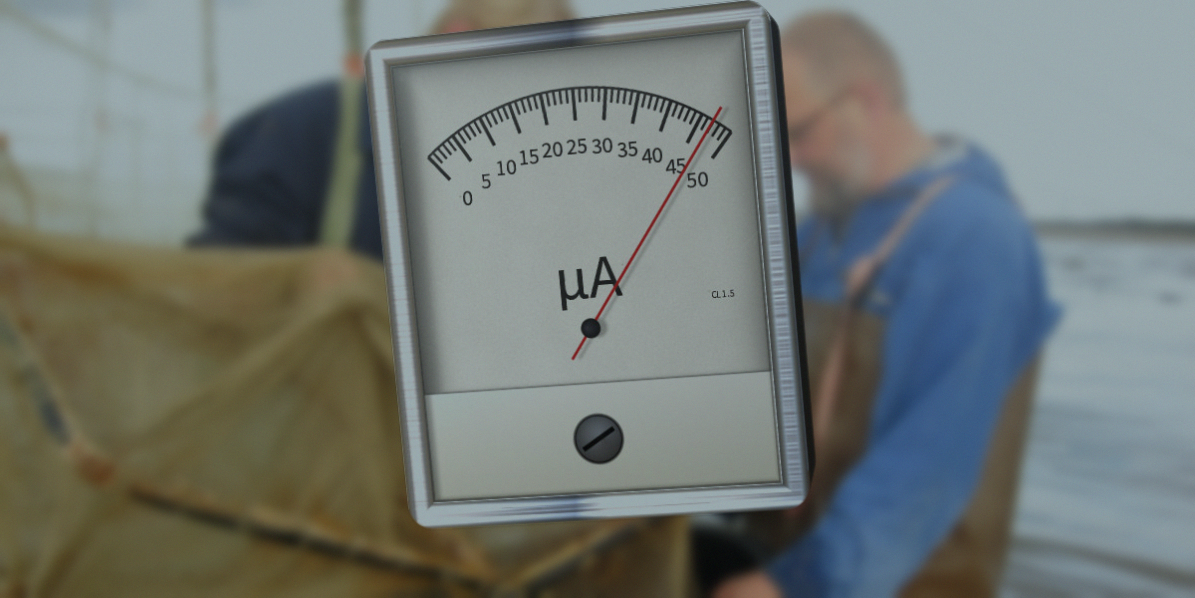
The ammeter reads 47 µA
